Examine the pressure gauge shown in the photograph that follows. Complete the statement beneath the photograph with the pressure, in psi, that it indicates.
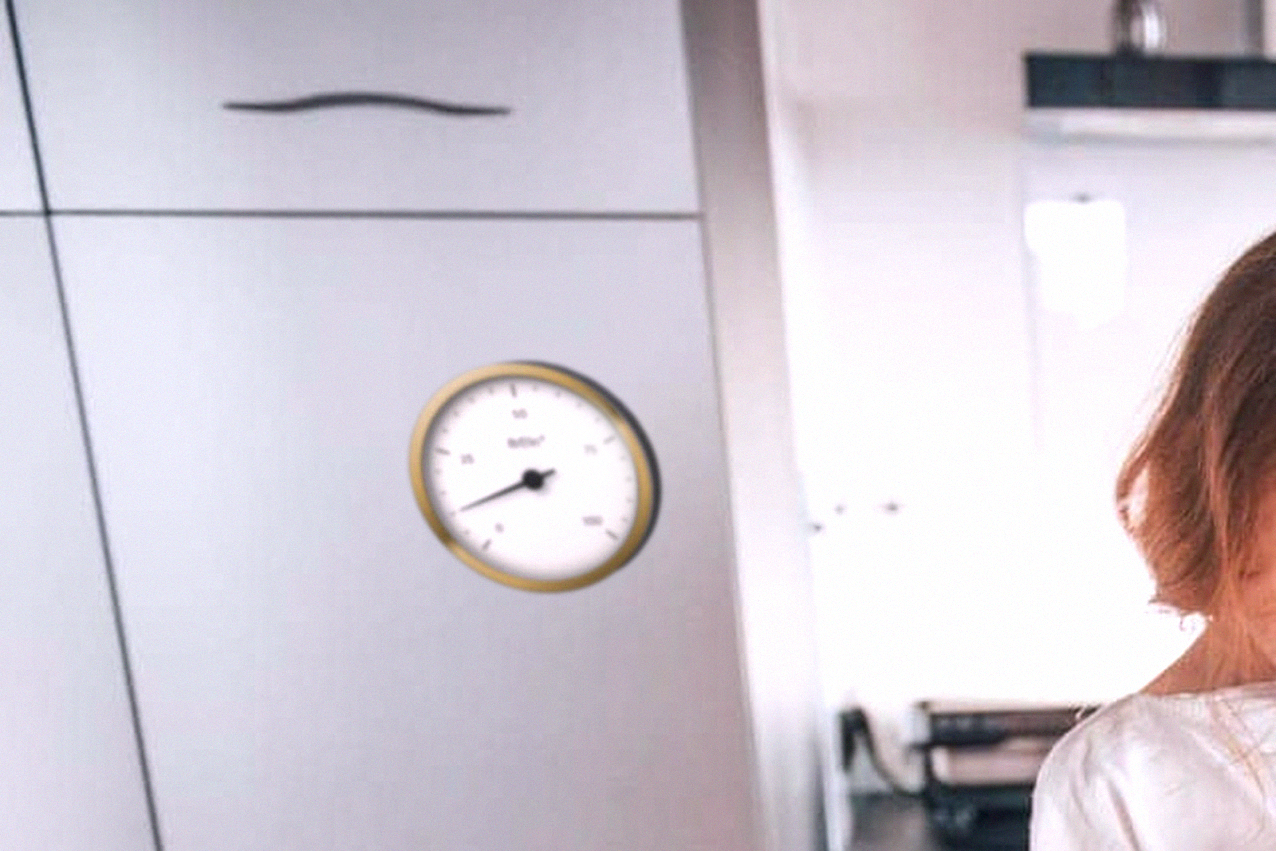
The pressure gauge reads 10 psi
